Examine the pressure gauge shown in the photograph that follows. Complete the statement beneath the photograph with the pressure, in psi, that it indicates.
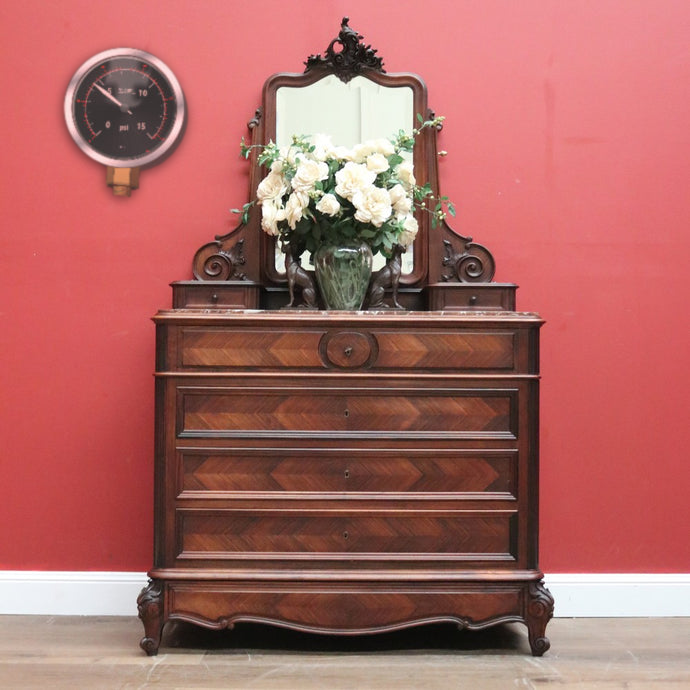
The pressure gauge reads 4.5 psi
